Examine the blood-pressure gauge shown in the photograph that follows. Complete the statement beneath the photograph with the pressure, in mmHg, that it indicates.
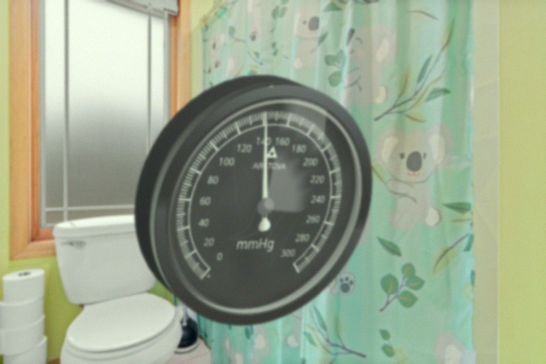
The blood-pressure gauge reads 140 mmHg
